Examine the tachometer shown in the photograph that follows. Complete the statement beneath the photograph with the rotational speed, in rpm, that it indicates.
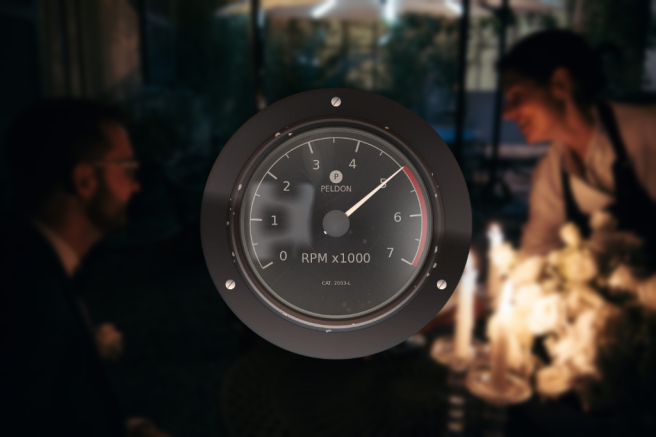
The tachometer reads 5000 rpm
